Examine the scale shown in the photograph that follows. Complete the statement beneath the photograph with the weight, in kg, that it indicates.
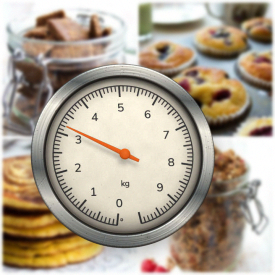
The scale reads 3.2 kg
